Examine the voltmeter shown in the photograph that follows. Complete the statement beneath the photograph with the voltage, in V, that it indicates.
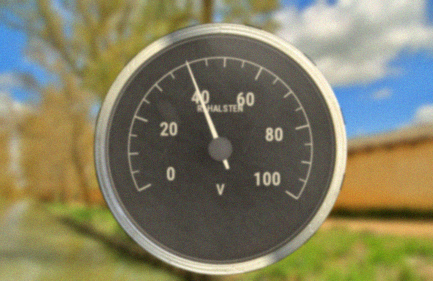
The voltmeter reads 40 V
